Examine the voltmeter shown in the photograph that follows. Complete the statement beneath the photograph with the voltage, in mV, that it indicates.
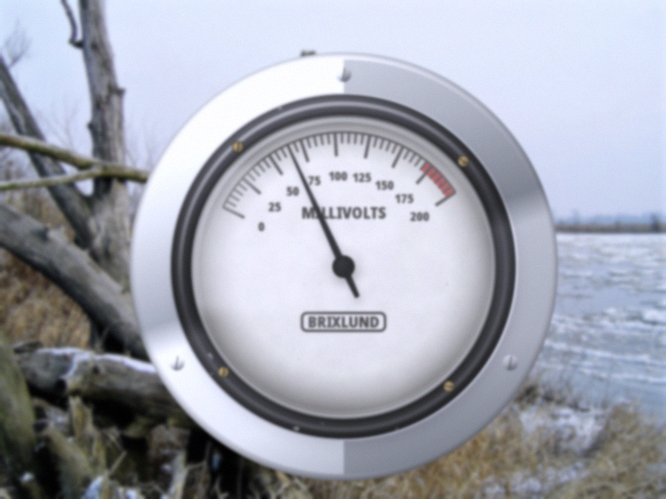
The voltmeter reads 65 mV
